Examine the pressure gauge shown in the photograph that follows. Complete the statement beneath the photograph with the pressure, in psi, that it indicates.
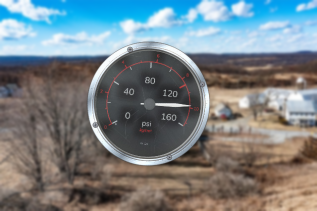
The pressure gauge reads 140 psi
